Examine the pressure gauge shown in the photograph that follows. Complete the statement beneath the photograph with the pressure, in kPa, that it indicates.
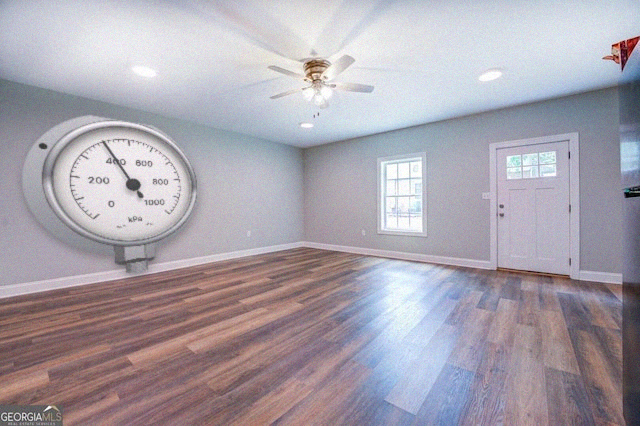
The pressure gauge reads 400 kPa
